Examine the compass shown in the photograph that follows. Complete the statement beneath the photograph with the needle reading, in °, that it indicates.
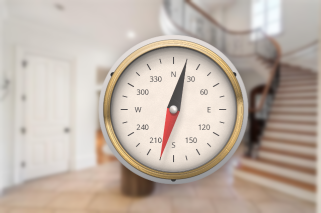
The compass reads 195 °
